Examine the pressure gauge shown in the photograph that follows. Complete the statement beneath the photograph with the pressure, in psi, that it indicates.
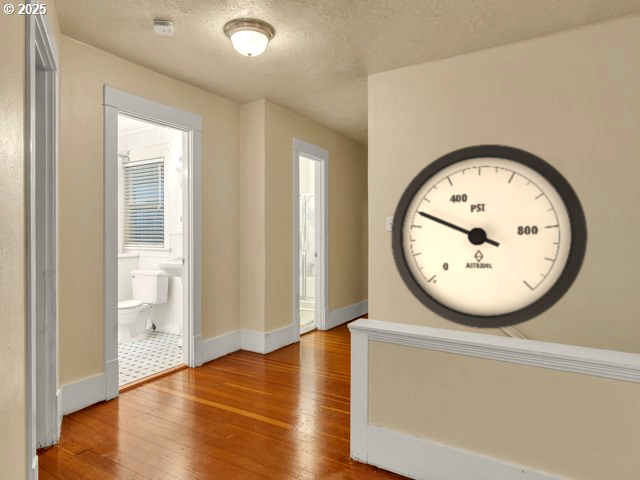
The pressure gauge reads 250 psi
